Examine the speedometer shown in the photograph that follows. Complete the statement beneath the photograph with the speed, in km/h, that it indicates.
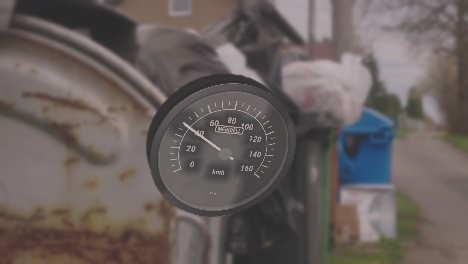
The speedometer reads 40 km/h
